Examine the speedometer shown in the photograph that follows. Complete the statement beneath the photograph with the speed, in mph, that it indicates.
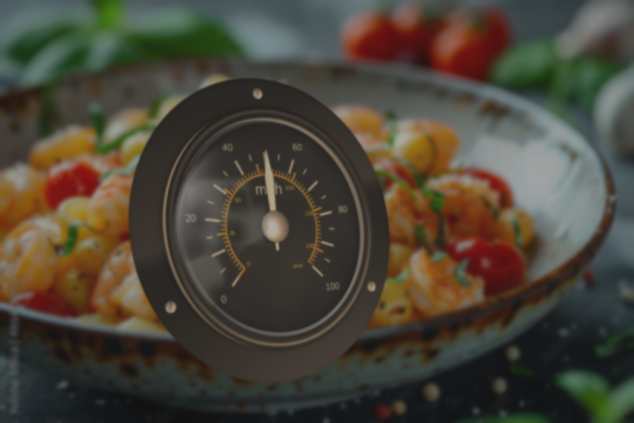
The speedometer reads 50 mph
